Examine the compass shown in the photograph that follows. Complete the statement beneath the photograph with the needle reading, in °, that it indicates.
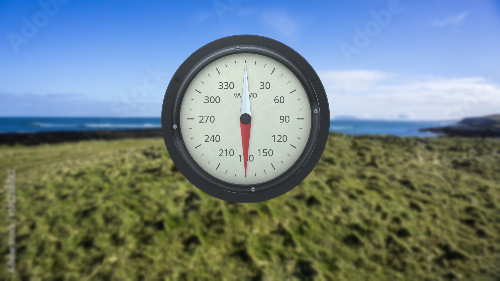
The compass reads 180 °
